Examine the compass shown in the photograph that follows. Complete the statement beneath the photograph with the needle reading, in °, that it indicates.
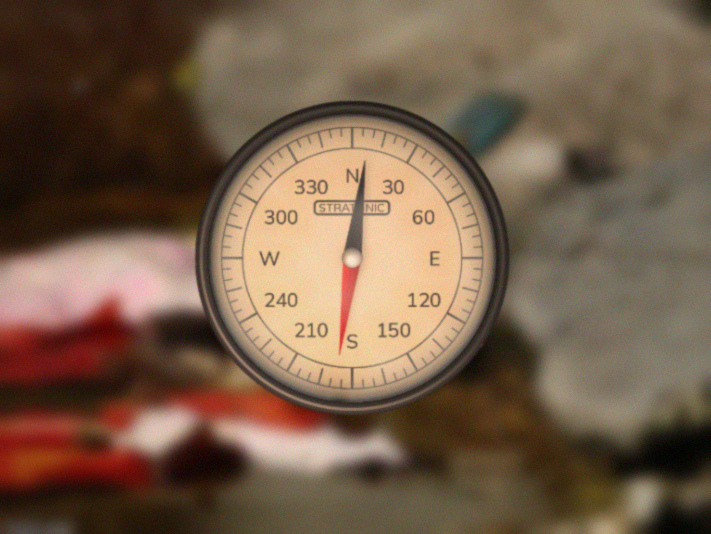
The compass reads 187.5 °
